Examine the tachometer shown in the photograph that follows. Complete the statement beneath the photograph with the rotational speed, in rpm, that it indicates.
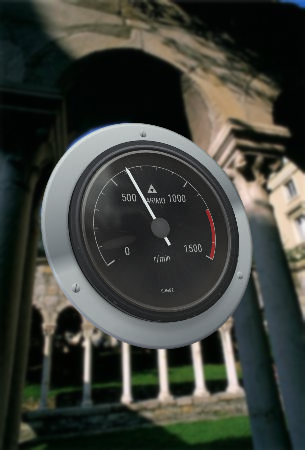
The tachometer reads 600 rpm
